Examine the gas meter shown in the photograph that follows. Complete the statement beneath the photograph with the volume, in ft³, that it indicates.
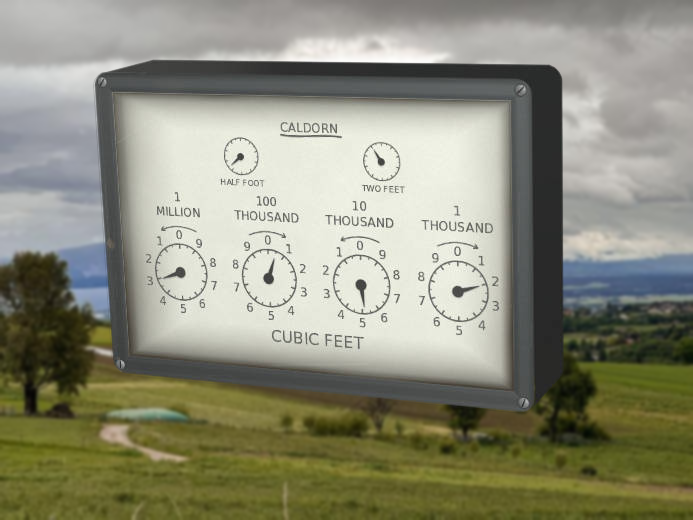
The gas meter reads 305200 ft³
